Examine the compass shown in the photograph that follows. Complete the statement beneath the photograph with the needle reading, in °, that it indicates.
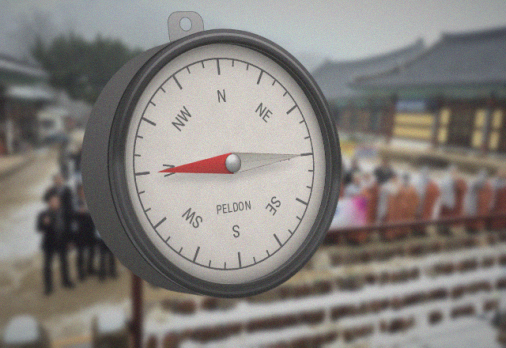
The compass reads 270 °
